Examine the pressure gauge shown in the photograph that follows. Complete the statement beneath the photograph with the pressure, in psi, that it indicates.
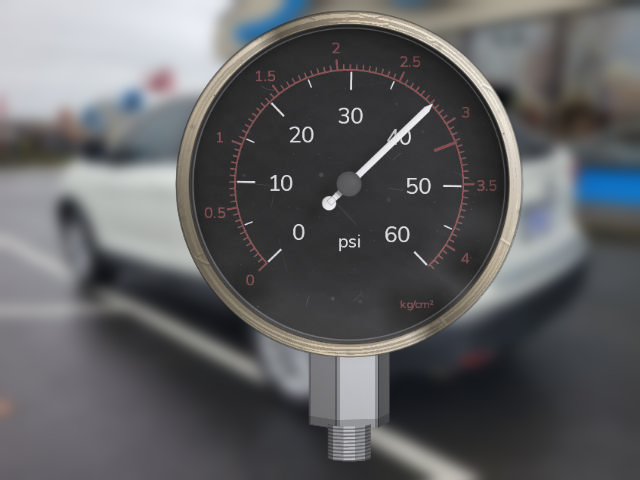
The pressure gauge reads 40 psi
